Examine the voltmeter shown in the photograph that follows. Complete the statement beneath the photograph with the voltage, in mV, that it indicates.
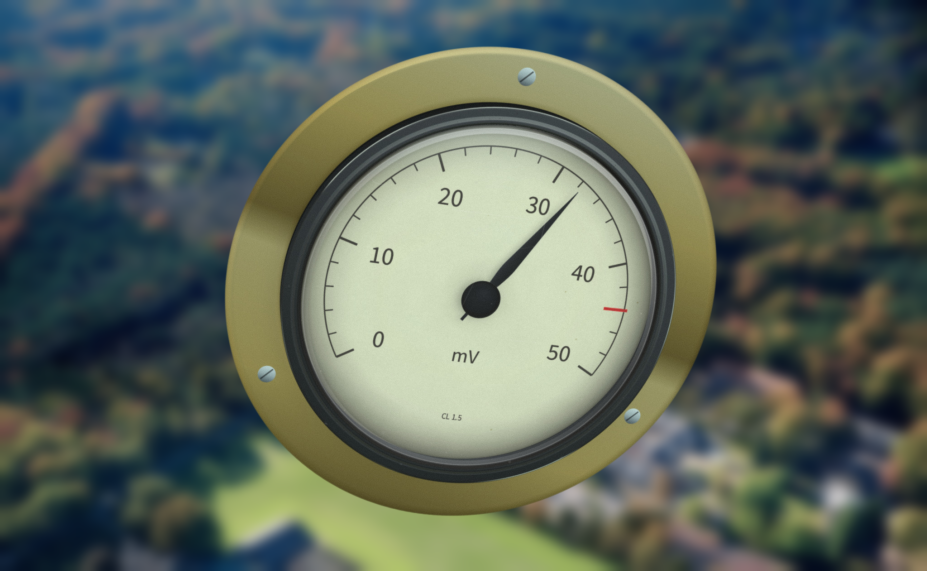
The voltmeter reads 32 mV
